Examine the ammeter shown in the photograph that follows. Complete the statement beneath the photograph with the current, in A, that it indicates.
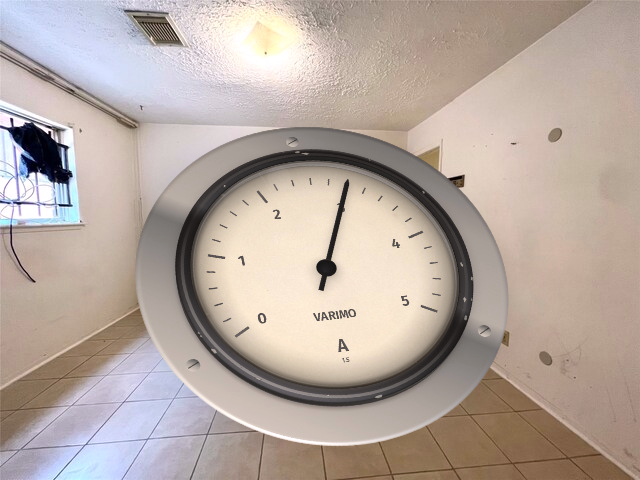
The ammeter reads 3 A
